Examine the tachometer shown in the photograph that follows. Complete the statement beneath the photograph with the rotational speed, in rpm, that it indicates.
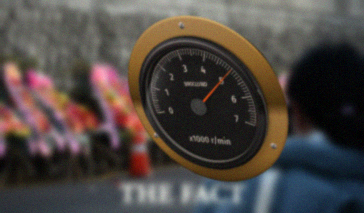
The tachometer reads 5000 rpm
